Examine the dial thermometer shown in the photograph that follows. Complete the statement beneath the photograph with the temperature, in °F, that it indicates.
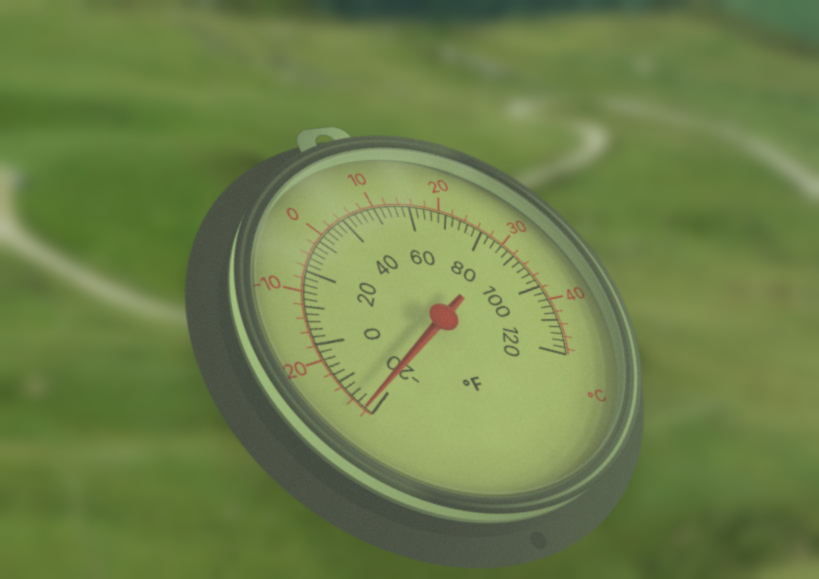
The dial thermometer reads -18 °F
